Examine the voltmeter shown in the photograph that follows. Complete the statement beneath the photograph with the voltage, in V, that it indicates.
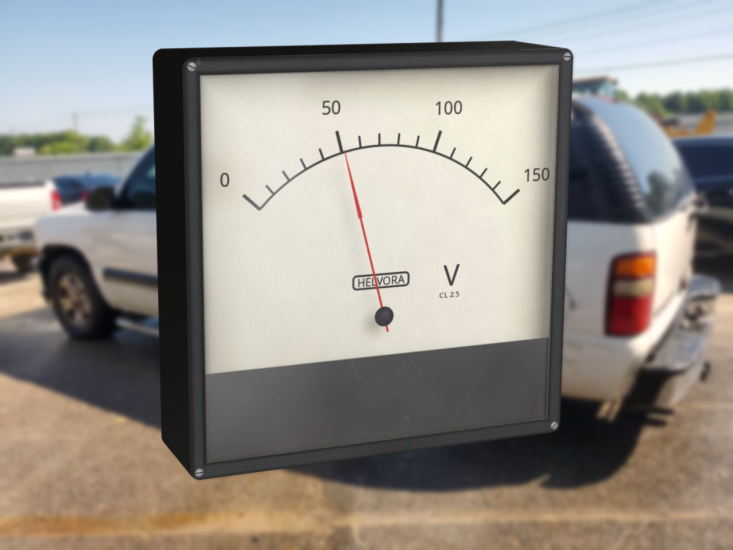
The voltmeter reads 50 V
